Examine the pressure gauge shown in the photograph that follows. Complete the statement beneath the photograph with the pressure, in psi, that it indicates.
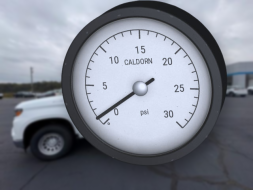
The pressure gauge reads 1 psi
